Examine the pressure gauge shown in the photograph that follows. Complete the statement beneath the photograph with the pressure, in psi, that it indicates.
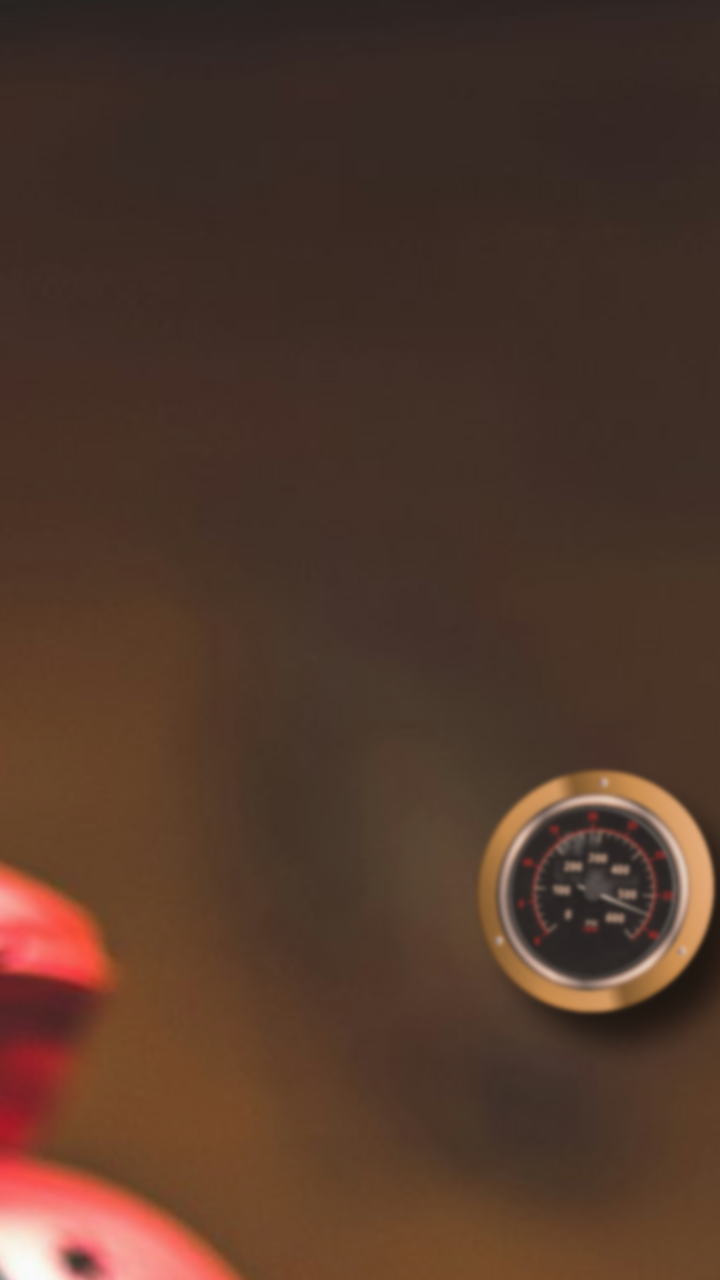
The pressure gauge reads 540 psi
